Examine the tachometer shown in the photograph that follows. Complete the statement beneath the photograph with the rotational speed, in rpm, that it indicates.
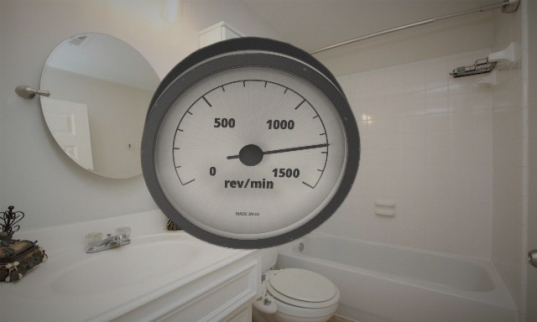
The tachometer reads 1250 rpm
